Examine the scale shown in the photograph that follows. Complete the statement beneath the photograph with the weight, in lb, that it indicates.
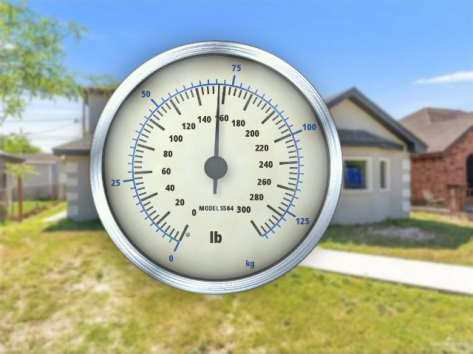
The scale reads 156 lb
